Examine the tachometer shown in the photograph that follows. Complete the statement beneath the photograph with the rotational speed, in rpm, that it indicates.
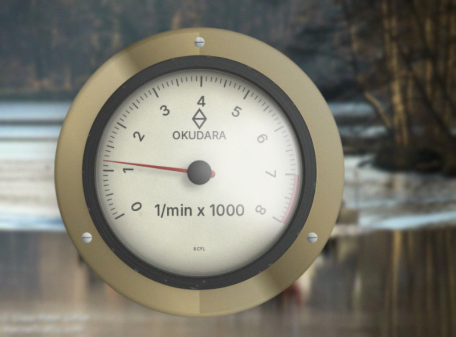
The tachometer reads 1200 rpm
